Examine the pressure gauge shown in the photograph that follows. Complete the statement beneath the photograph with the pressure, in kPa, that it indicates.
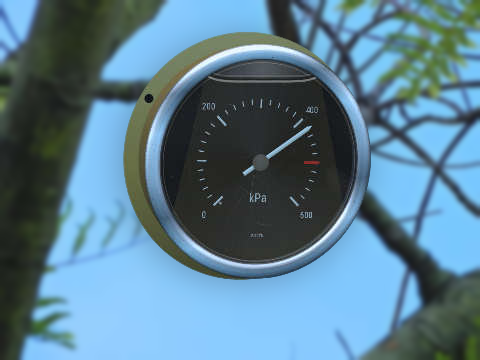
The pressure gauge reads 420 kPa
